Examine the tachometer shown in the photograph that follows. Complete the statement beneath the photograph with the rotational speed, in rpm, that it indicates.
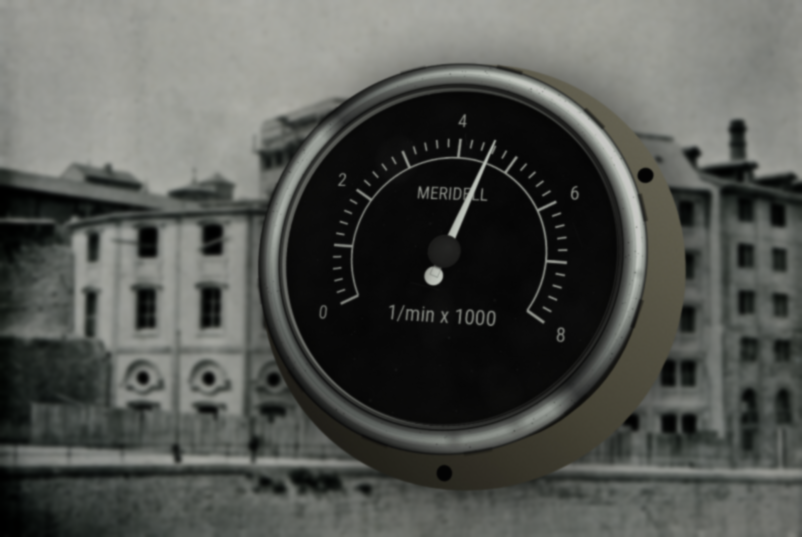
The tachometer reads 4600 rpm
